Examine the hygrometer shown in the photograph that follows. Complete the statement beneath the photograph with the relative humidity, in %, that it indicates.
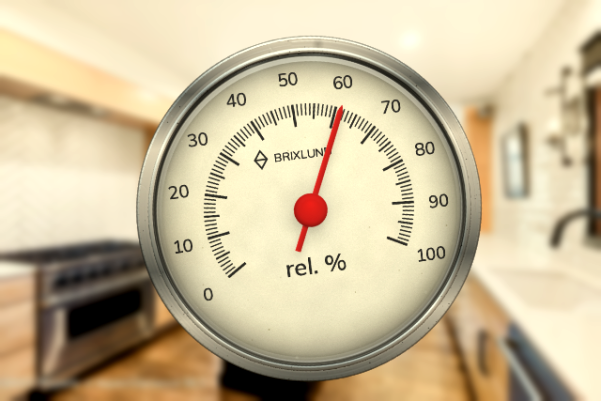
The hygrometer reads 61 %
